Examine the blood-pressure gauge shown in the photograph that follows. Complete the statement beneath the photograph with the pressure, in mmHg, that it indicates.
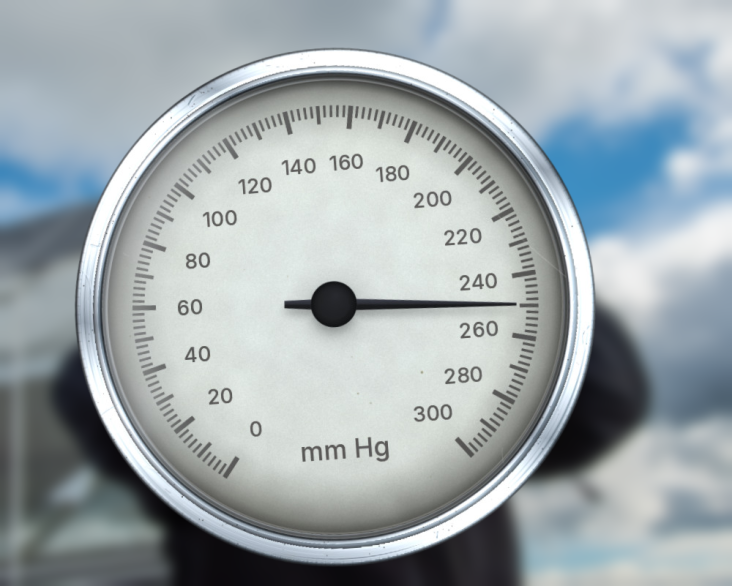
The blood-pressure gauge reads 250 mmHg
